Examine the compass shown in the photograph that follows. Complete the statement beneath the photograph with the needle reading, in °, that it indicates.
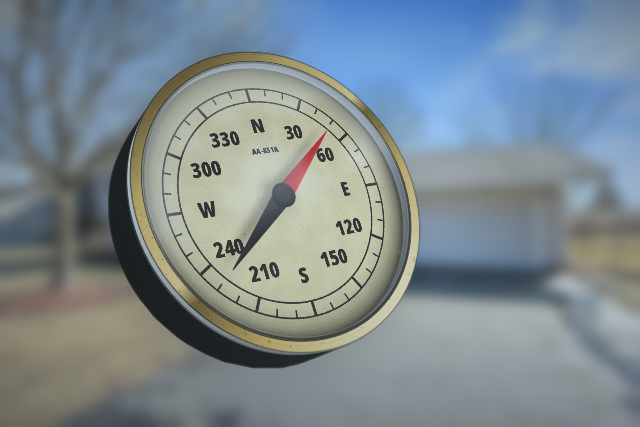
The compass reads 50 °
